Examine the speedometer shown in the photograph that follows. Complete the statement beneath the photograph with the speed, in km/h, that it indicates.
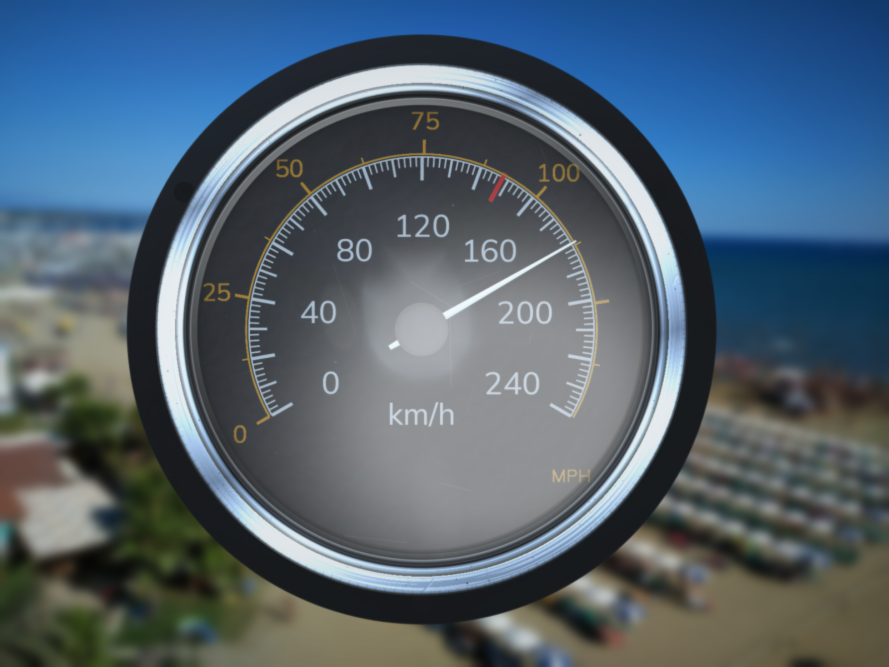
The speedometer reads 180 km/h
